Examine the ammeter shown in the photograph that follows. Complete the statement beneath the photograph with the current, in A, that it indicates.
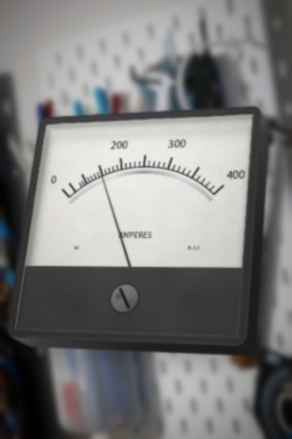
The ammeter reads 150 A
